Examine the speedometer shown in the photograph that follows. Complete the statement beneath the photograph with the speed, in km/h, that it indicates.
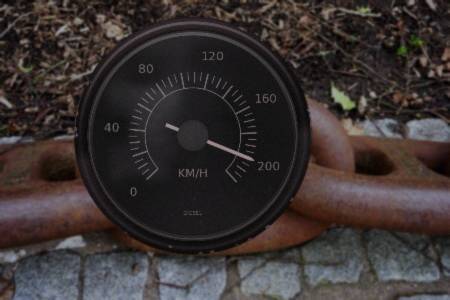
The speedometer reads 200 km/h
